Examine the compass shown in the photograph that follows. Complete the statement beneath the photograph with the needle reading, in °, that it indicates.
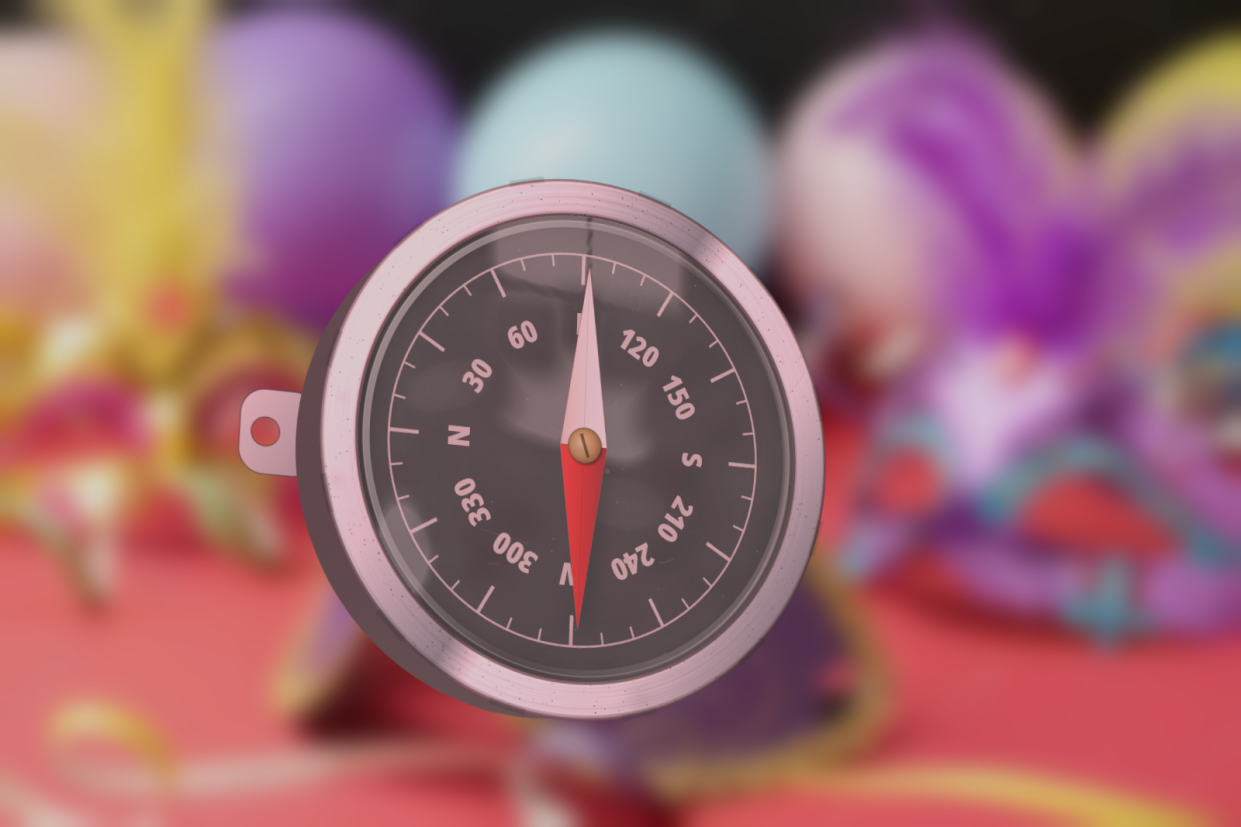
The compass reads 270 °
